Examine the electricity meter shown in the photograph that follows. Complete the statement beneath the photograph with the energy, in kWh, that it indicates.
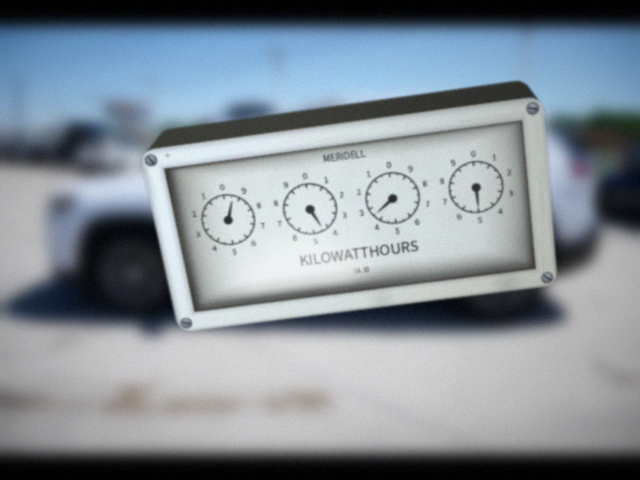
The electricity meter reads 9435 kWh
